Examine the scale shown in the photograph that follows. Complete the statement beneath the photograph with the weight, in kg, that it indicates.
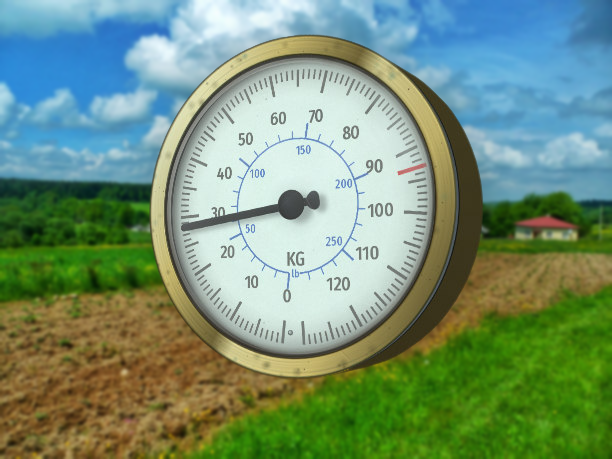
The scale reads 28 kg
